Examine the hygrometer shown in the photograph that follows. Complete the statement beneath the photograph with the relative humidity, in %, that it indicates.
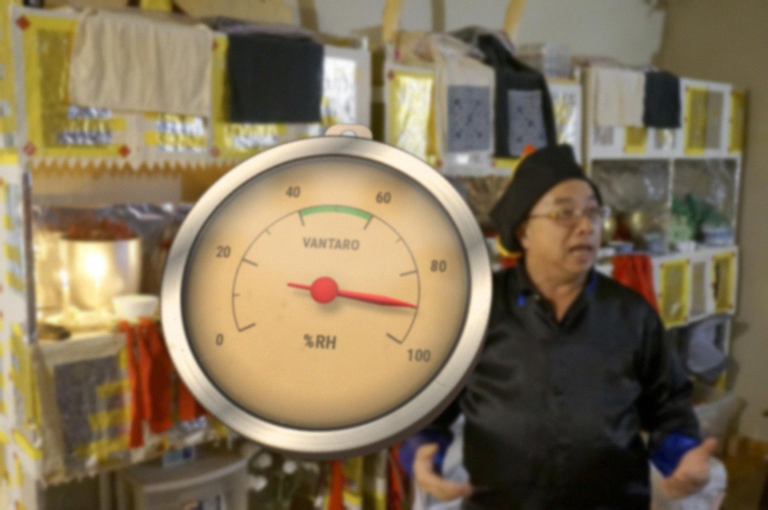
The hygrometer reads 90 %
